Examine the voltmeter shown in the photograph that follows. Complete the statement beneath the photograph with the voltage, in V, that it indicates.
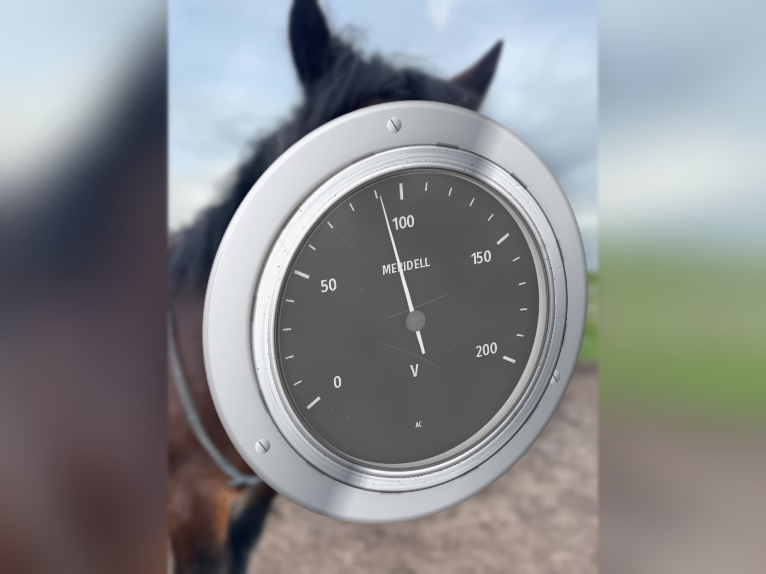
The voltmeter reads 90 V
